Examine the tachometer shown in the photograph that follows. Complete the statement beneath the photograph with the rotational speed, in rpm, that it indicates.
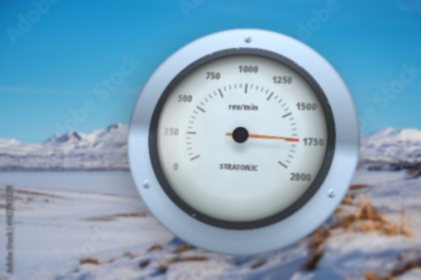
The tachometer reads 1750 rpm
